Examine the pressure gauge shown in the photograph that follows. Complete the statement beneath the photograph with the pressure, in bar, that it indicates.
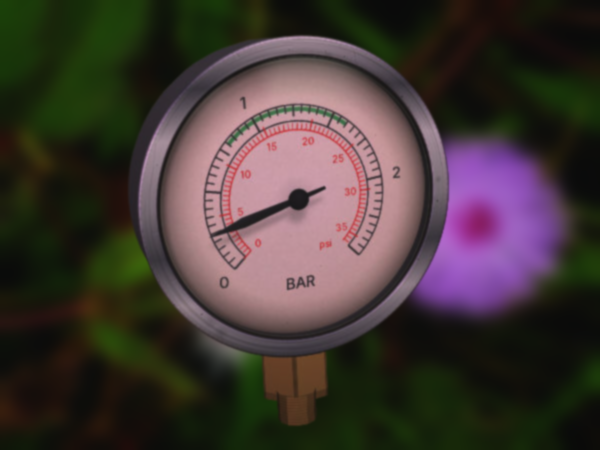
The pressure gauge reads 0.25 bar
